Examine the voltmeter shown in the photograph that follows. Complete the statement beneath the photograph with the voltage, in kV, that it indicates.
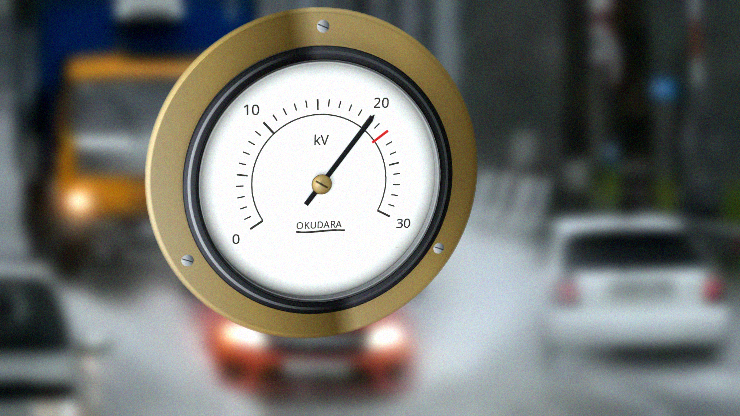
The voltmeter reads 20 kV
